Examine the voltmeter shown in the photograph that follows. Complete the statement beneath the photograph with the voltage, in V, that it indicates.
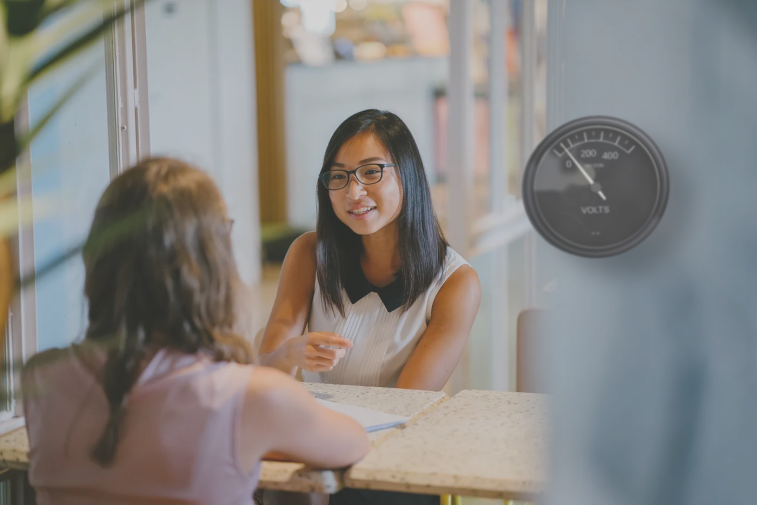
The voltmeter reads 50 V
